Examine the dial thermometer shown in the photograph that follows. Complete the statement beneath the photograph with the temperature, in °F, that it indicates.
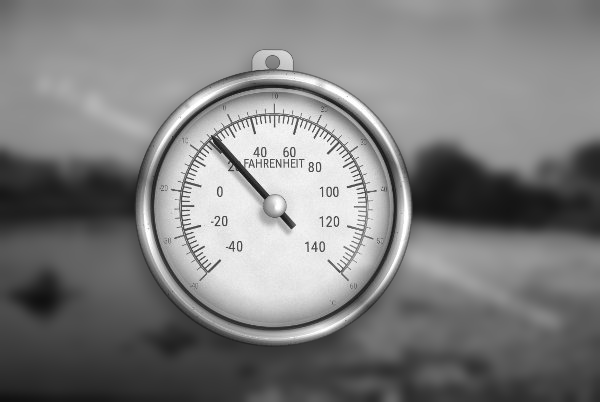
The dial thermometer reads 22 °F
